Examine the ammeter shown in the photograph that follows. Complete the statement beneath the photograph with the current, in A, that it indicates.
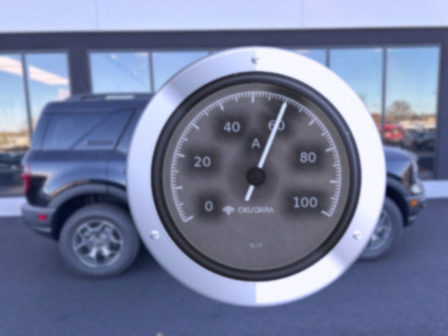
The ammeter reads 60 A
